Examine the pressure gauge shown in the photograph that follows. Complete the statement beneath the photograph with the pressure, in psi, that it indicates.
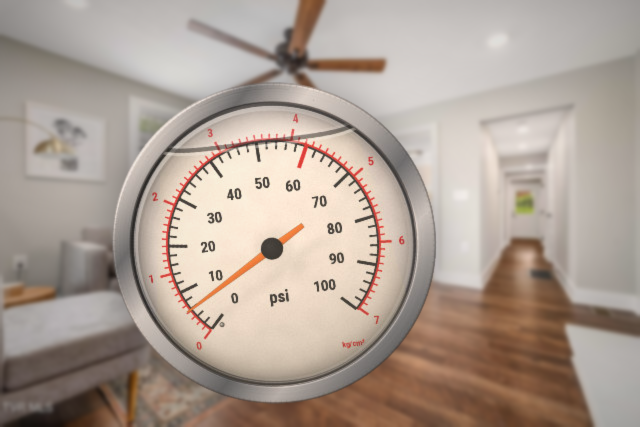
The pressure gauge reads 6 psi
